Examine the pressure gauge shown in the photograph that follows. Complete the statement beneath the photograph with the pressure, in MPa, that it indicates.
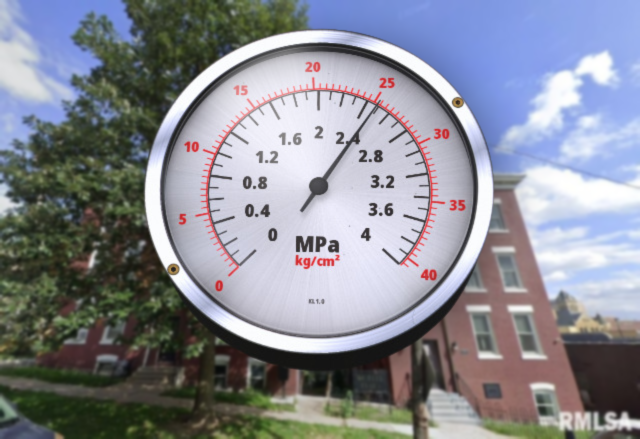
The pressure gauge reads 2.5 MPa
